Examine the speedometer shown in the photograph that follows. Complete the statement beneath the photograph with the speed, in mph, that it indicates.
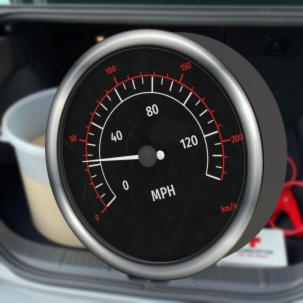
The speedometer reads 22.5 mph
